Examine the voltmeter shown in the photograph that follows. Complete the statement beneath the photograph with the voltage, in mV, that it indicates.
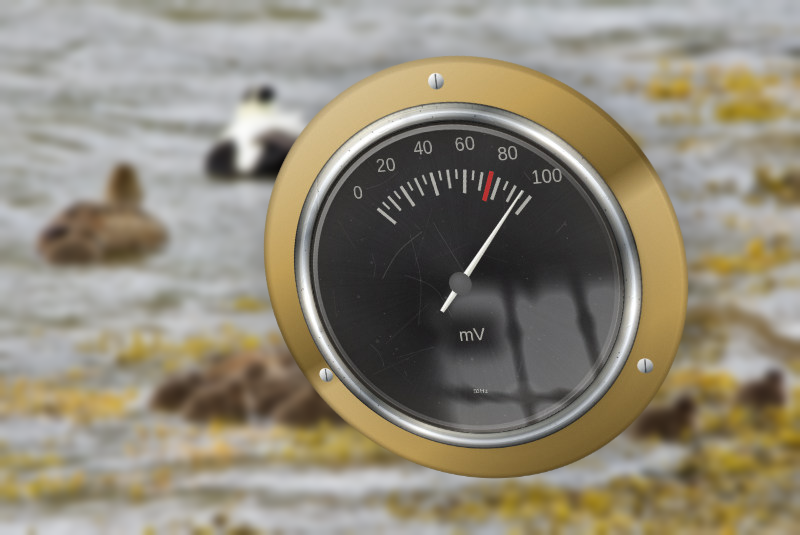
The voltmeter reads 95 mV
